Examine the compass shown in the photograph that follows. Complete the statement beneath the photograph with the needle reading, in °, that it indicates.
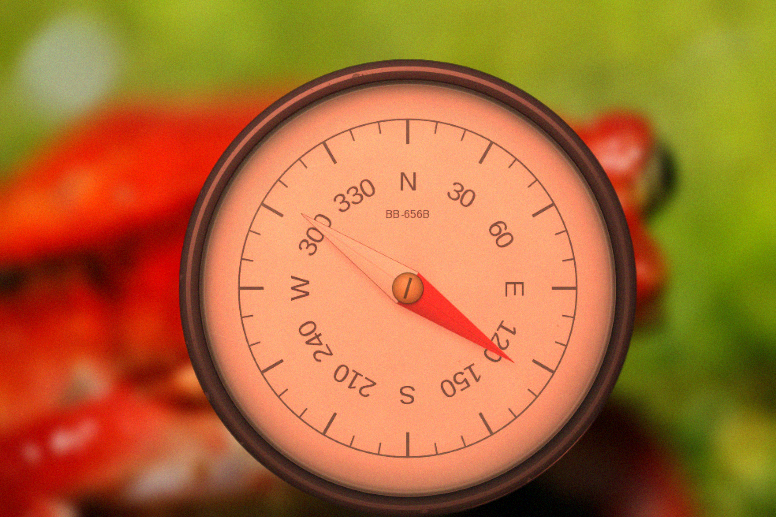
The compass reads 125 °
